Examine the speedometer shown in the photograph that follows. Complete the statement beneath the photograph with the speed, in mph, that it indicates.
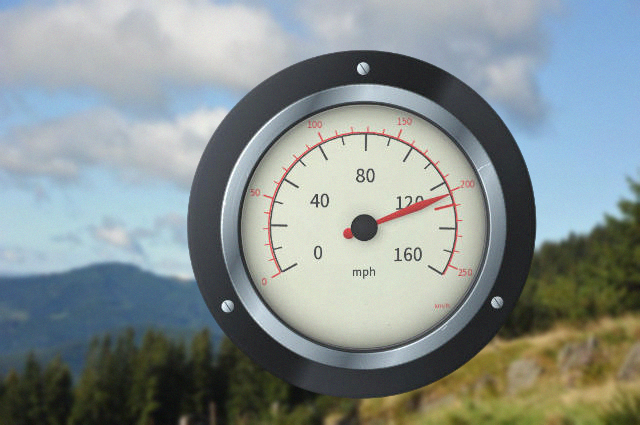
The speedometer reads 125 mph
